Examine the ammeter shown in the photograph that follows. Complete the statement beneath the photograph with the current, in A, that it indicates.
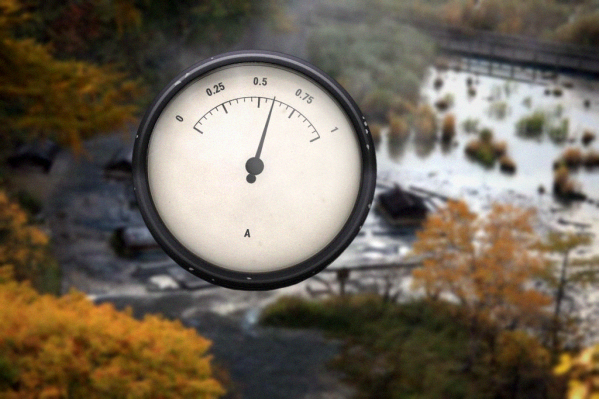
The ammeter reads 0.6 A
